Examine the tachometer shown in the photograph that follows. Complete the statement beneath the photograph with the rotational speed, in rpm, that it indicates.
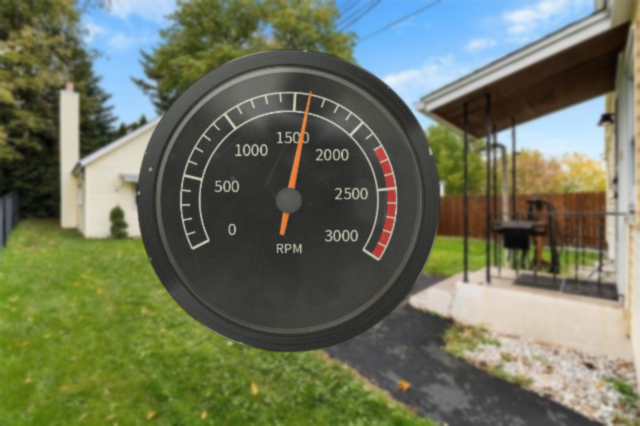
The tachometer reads 1600 rpm
